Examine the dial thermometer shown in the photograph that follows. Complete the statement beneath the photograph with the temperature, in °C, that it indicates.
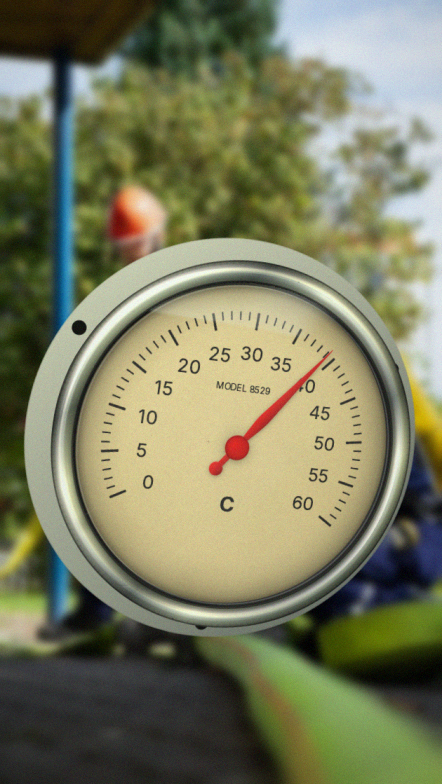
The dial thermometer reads 39 °C
